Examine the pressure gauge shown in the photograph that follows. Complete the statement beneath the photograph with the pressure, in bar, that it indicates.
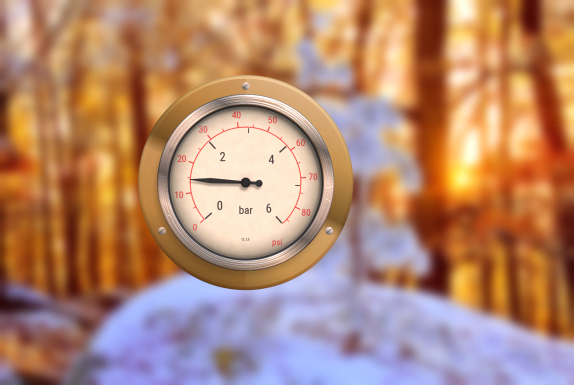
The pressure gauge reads 1 bar
